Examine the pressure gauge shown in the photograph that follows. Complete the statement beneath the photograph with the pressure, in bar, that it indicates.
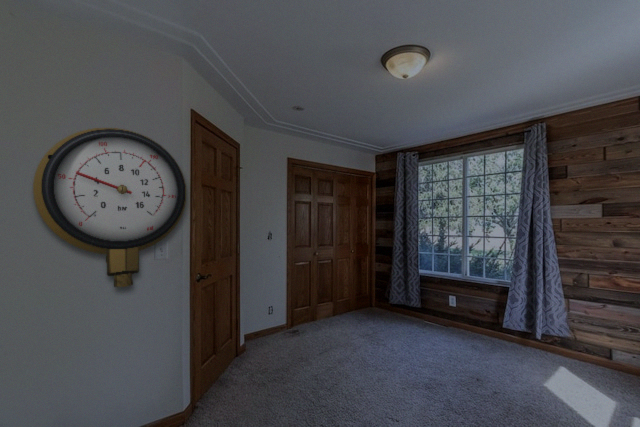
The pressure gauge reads 4 bar
